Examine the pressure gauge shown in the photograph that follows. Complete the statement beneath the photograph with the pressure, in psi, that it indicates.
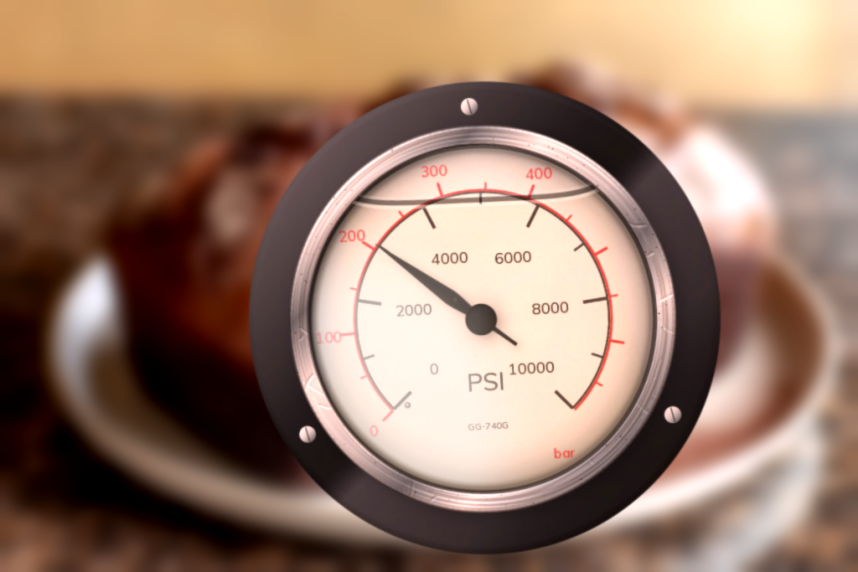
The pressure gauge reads 3000 psi
